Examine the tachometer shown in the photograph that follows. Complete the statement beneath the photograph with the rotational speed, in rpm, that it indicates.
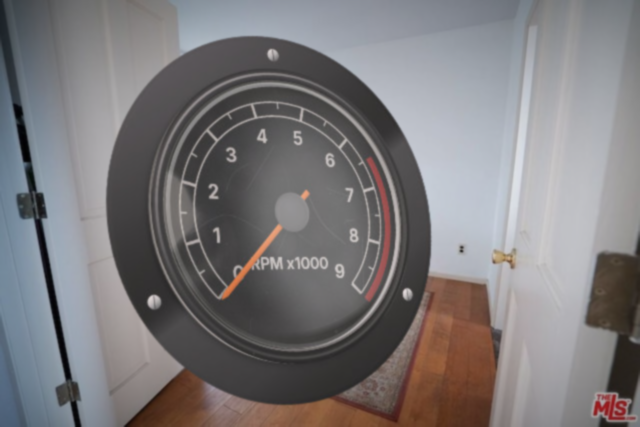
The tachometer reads 0 rpm
